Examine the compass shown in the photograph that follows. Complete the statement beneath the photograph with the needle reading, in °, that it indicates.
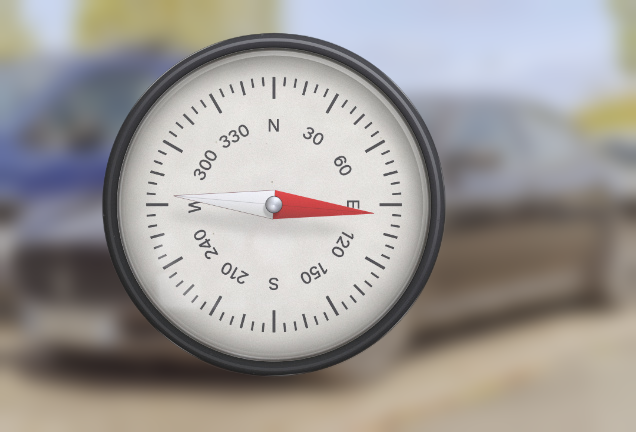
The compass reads 95 °
